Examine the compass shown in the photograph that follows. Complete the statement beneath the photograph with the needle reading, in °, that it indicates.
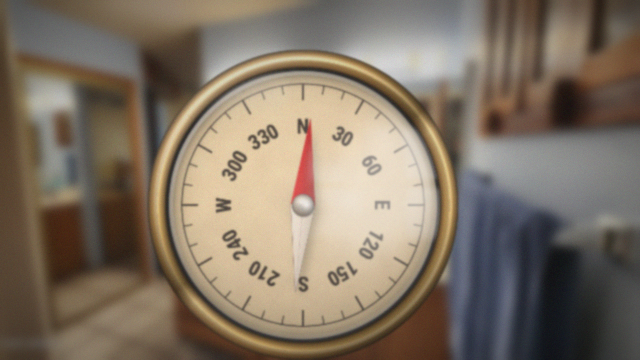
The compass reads 5 °
